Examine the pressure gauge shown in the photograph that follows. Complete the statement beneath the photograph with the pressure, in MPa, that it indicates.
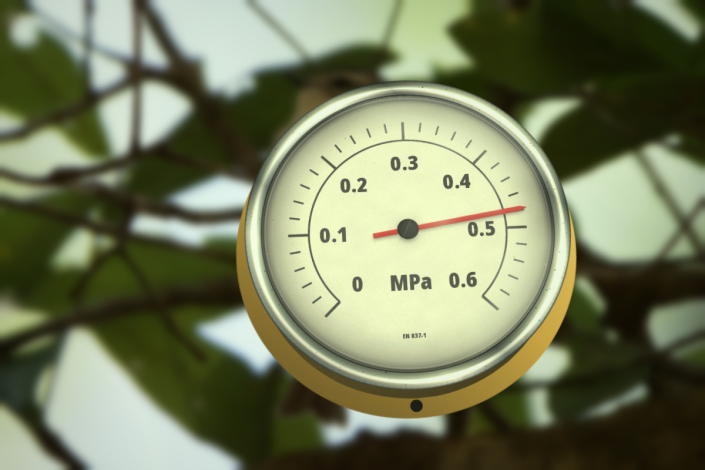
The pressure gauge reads 0.48 MPa
